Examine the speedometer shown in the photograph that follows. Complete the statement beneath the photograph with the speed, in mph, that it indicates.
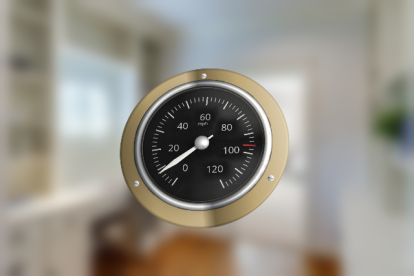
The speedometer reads 8 mph
